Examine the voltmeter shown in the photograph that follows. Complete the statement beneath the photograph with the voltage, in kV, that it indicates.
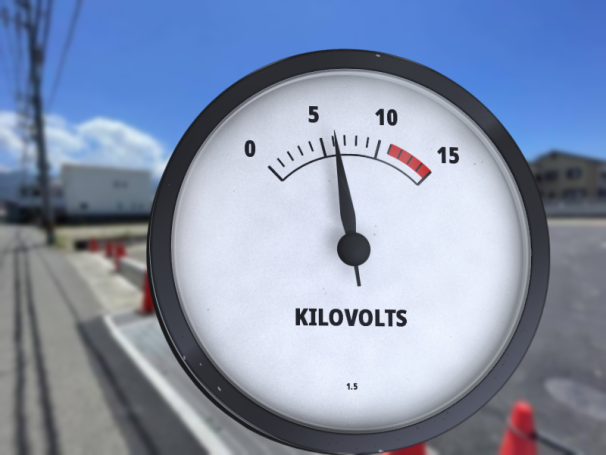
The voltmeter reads 6 kV
